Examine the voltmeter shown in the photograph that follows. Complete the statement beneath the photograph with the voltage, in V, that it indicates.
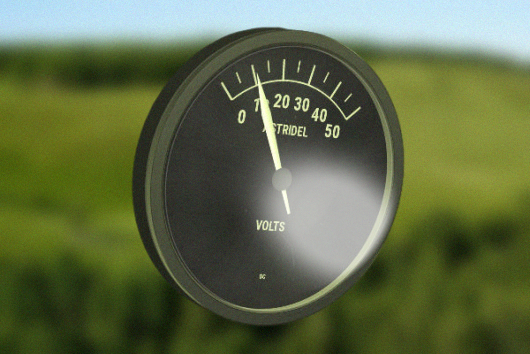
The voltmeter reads 10 V
